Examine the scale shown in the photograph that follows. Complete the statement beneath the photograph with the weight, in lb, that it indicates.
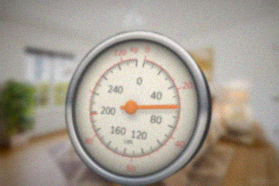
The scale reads 60 lb
